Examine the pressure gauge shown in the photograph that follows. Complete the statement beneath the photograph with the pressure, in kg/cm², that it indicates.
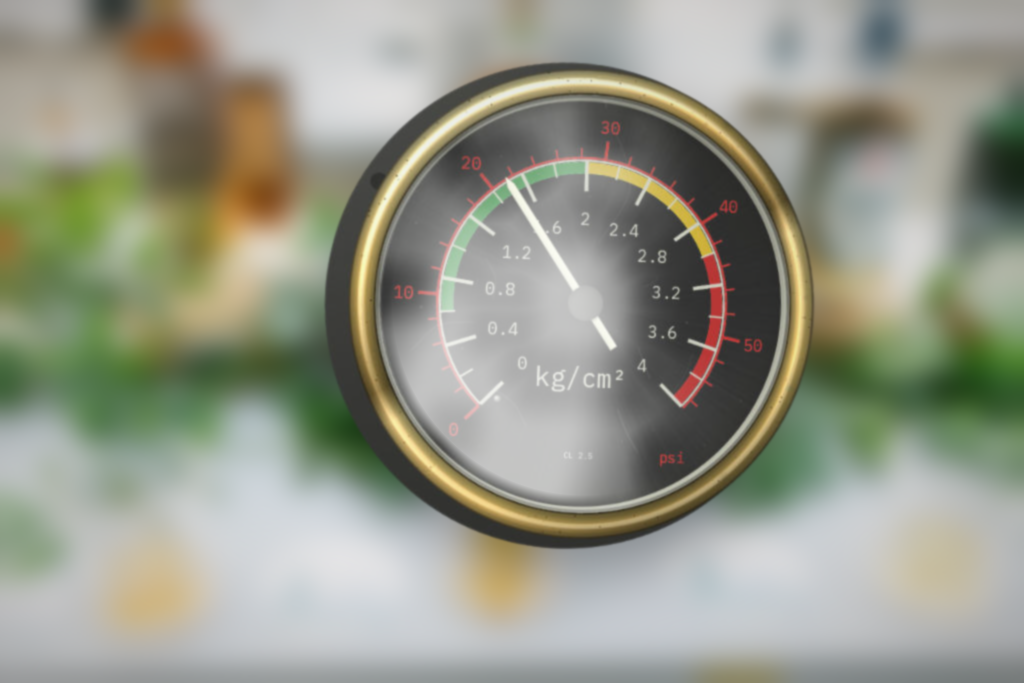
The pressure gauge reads 1.5 kg/cm²
